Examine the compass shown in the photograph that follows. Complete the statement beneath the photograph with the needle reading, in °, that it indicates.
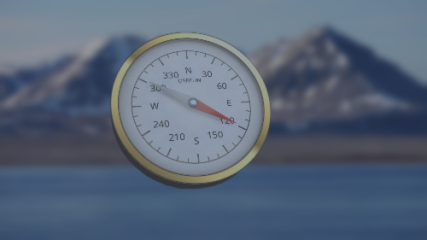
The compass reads 120 °
